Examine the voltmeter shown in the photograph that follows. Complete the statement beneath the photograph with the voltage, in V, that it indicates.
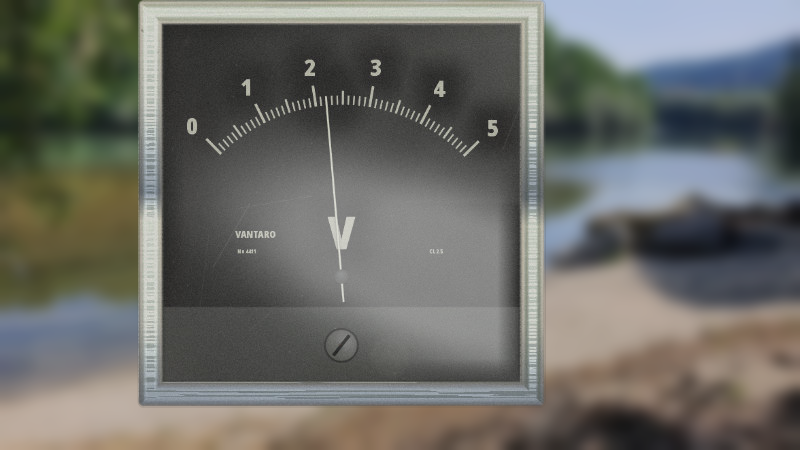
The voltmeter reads 2.2 V
